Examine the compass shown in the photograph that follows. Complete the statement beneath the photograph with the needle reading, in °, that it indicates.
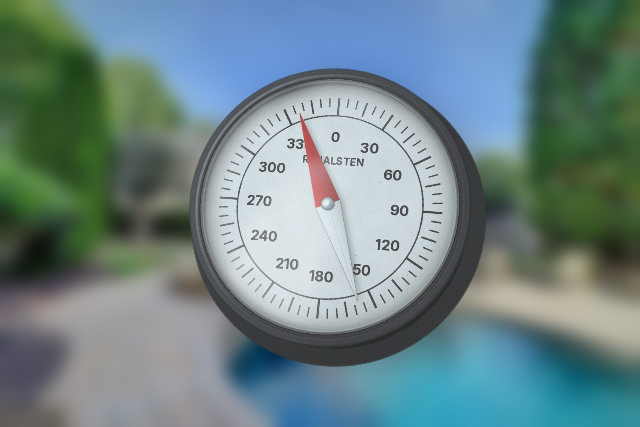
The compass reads 337.5 °
